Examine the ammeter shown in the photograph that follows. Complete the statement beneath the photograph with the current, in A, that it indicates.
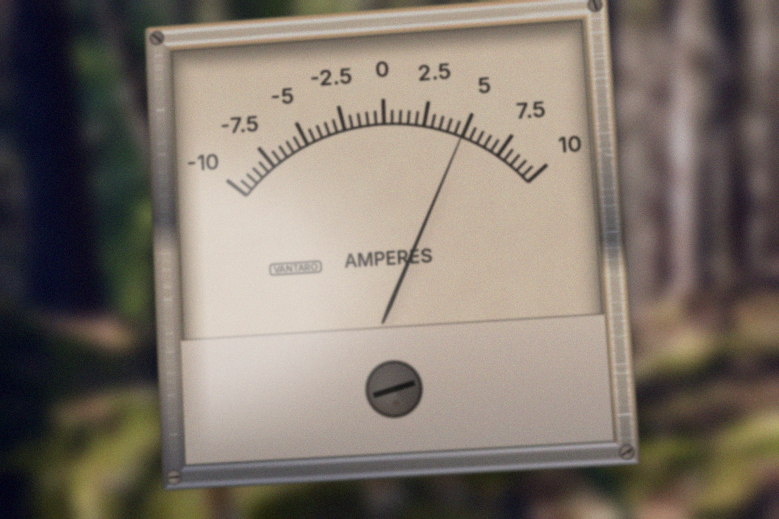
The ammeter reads 5 A
